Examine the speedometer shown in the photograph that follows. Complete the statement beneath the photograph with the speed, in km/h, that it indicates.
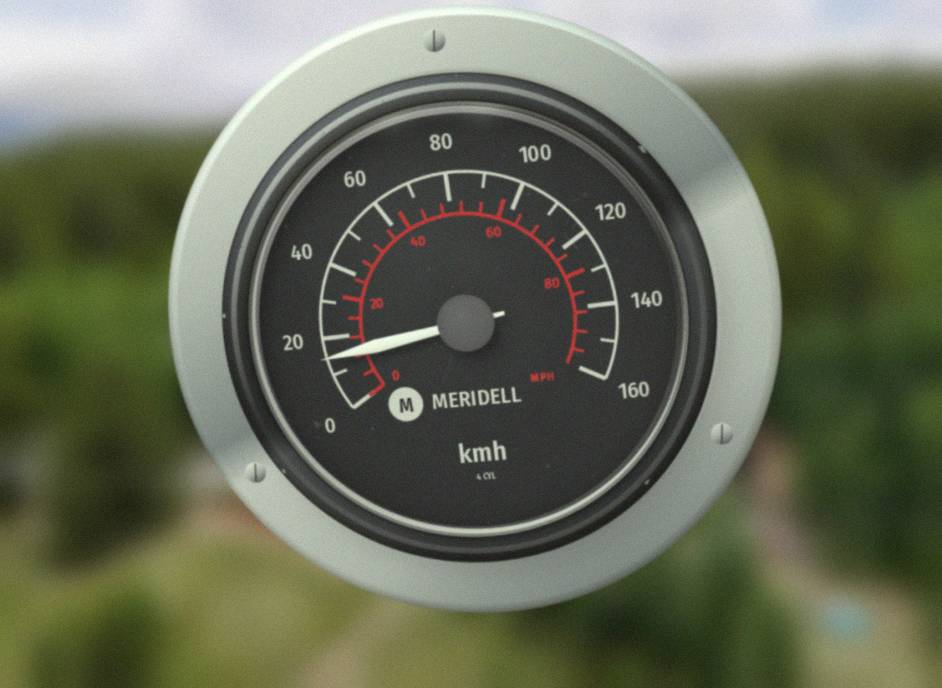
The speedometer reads 15 km/h
